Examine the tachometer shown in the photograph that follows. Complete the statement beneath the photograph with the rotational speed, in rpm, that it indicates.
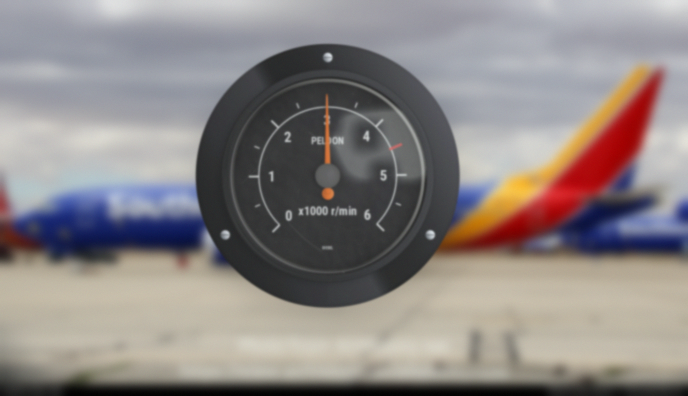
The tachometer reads 3000 rpm
